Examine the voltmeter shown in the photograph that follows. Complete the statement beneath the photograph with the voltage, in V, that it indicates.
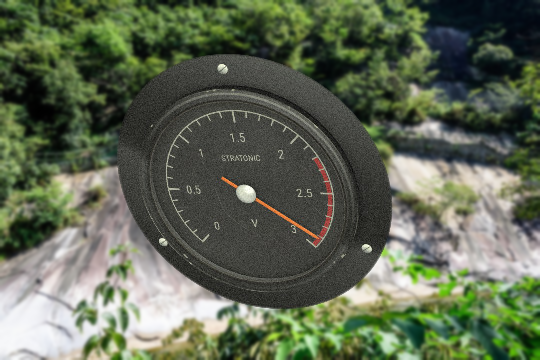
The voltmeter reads 2.9 V
